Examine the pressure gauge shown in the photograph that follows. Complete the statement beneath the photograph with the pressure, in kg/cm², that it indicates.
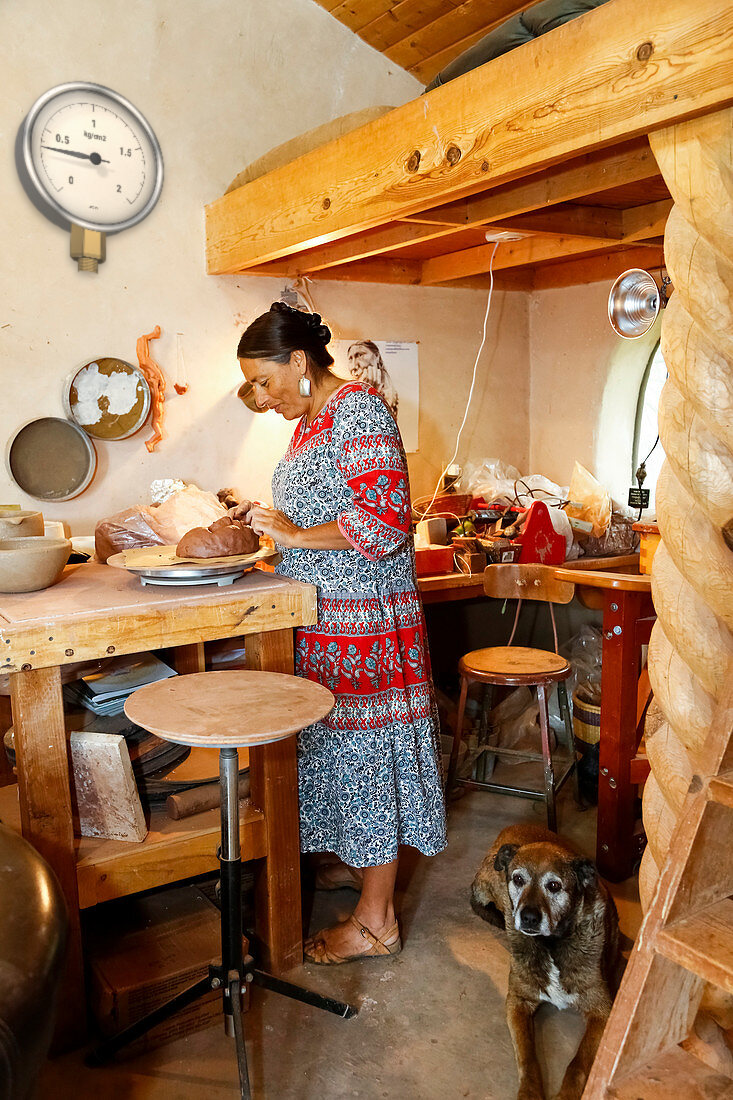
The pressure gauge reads 0.35 kg/cm²
